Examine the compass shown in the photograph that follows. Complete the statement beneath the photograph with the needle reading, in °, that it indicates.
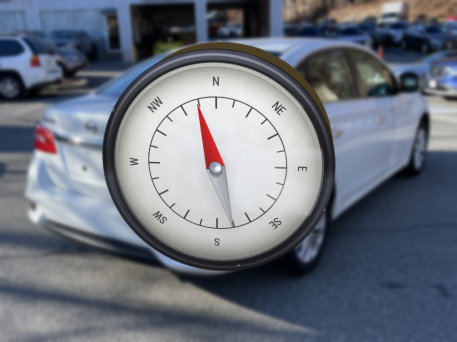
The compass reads 345 °
